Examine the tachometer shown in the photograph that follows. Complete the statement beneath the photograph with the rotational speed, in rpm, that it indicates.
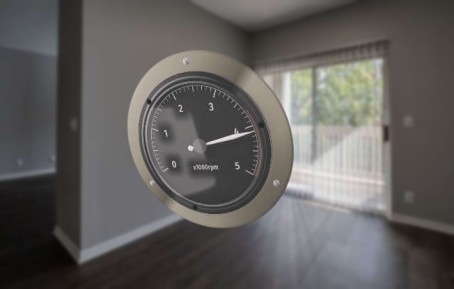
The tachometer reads 4100 rpm
